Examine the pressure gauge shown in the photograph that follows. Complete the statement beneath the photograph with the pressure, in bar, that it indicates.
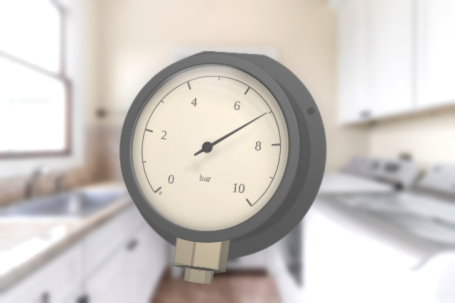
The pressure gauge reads 7 bar
